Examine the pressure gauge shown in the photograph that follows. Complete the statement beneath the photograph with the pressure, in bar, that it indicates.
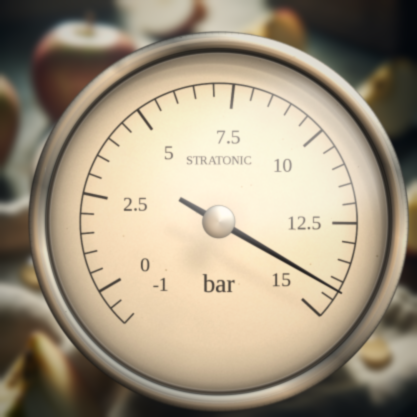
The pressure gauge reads 14.25 bar
